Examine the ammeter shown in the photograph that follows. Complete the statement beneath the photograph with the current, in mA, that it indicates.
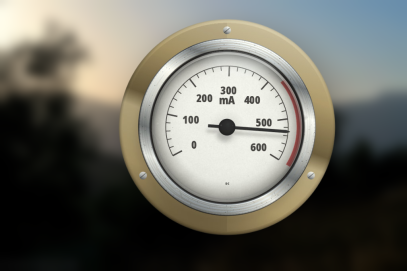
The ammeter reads 530 mA
